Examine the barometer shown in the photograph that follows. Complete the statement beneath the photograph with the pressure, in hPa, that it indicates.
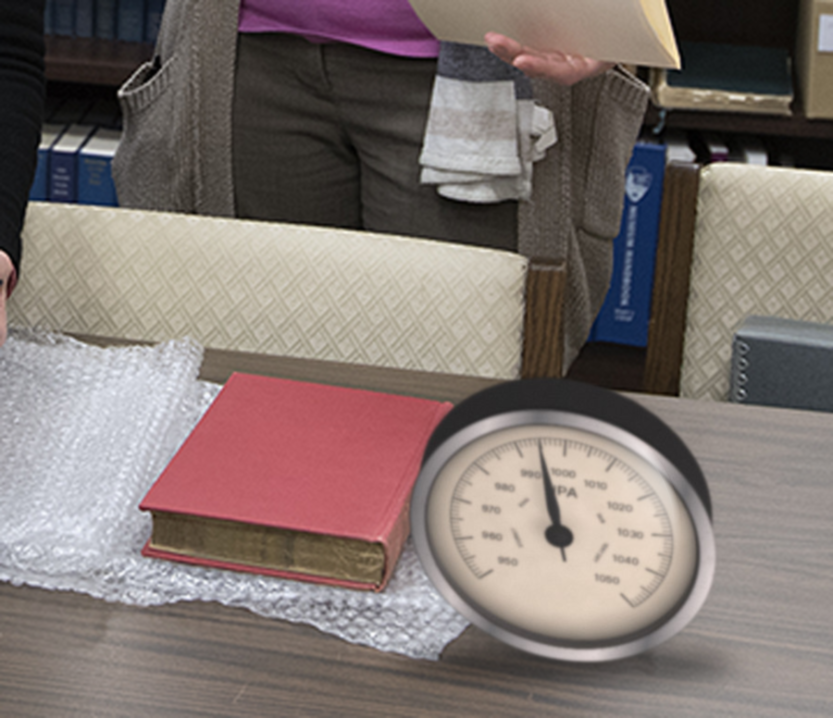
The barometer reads 995 hPa
